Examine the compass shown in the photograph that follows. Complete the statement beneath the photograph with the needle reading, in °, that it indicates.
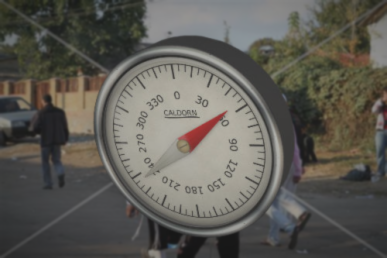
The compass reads 55 °
